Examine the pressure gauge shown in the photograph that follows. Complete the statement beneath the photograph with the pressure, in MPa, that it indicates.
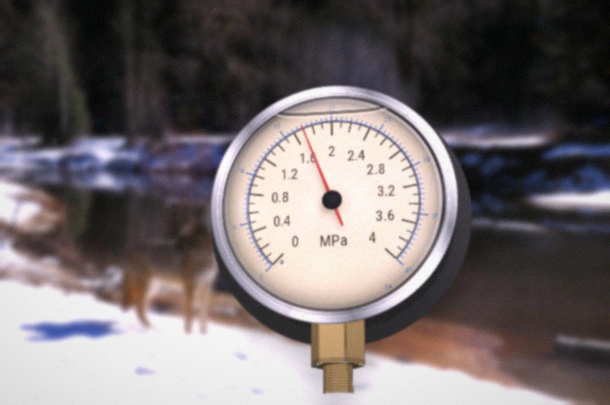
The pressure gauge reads 1.7 MPa
